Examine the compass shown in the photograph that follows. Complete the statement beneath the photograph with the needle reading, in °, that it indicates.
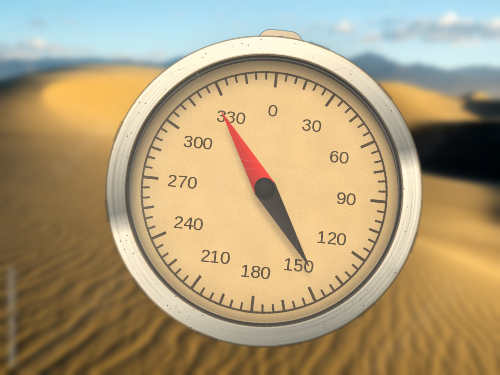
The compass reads 325 °
